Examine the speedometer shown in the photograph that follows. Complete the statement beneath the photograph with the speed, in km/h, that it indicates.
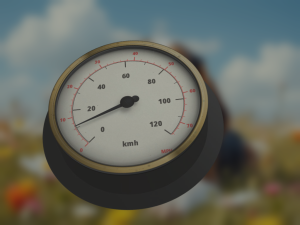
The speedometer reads 10 km/h
